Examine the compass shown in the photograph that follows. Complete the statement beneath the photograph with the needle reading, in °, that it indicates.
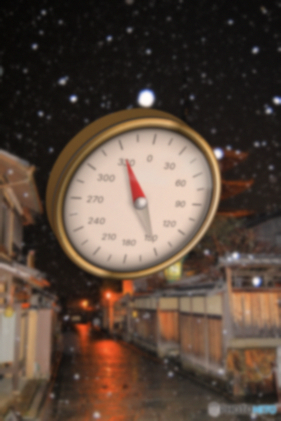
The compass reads 330 °
